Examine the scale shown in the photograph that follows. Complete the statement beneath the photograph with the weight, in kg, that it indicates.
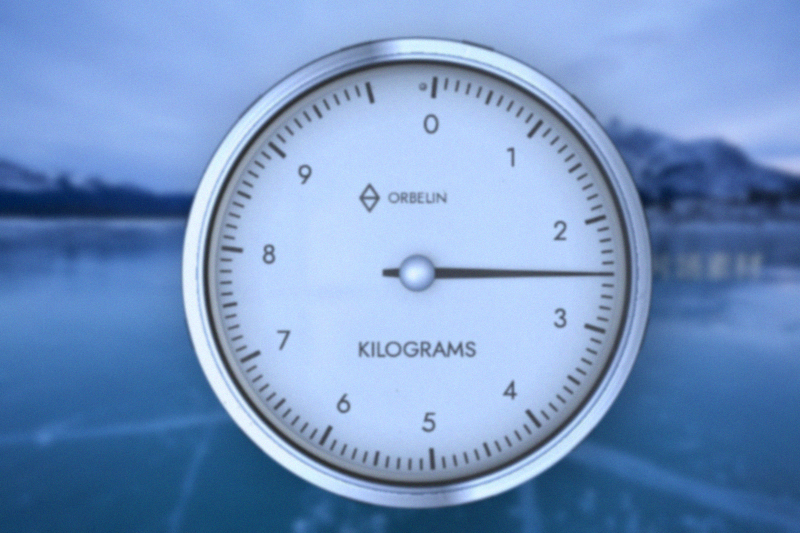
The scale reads 2.5 kg
